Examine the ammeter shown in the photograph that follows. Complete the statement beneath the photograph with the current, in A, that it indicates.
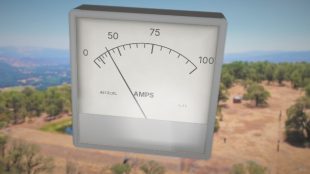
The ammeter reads 40 A
